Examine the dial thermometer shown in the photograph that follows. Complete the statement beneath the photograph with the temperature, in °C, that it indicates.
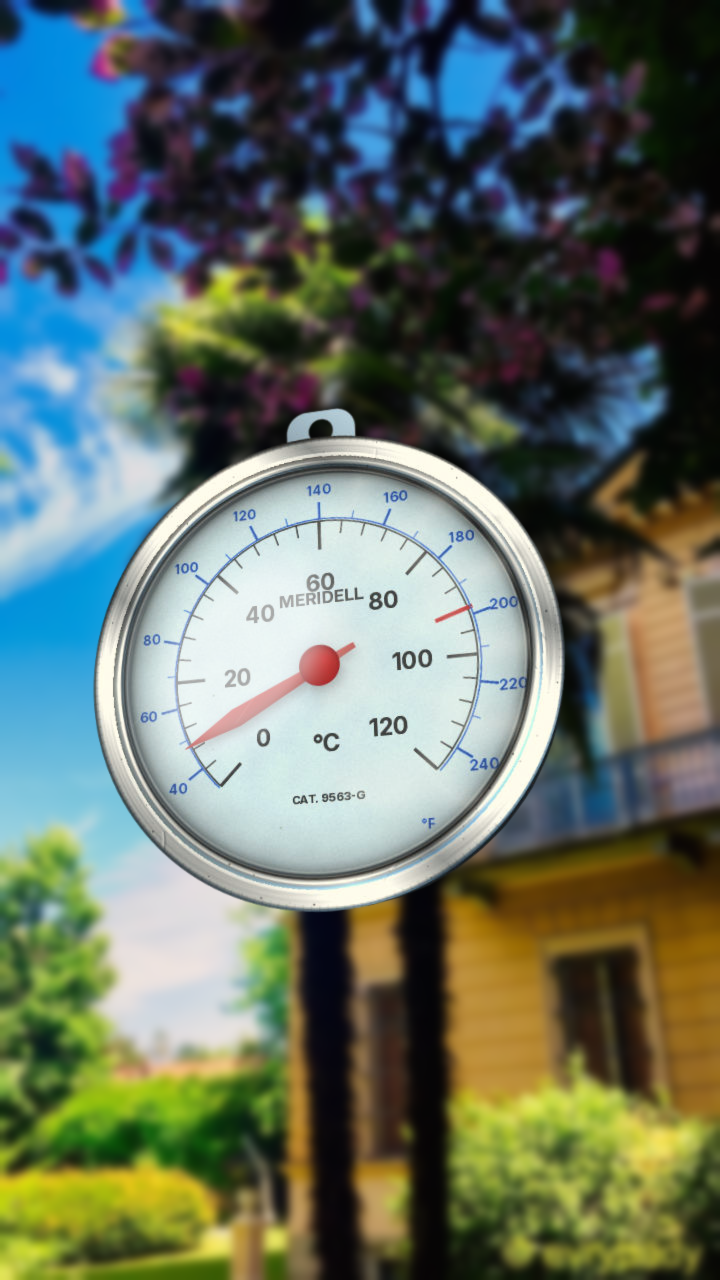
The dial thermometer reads 8 °C
